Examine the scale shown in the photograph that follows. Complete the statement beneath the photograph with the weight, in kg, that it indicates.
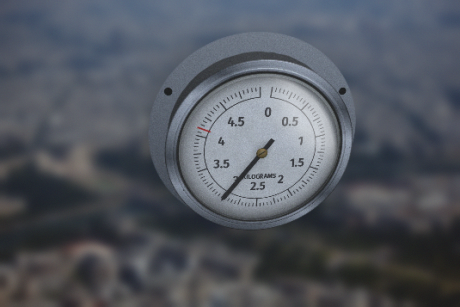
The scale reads 3 kg
